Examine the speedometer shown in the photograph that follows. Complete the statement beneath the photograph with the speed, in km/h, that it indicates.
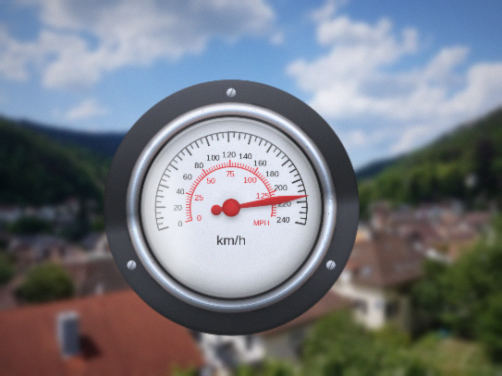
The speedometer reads 215 km/h
